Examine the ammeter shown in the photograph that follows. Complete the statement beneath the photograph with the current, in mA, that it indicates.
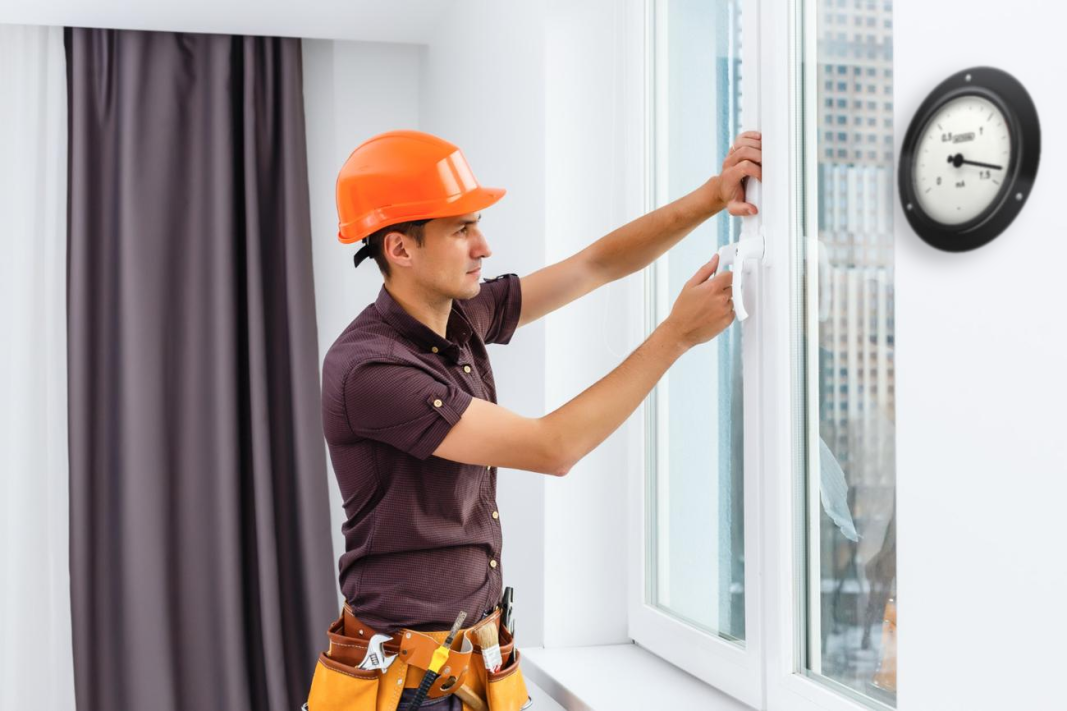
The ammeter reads 1.4 mA
